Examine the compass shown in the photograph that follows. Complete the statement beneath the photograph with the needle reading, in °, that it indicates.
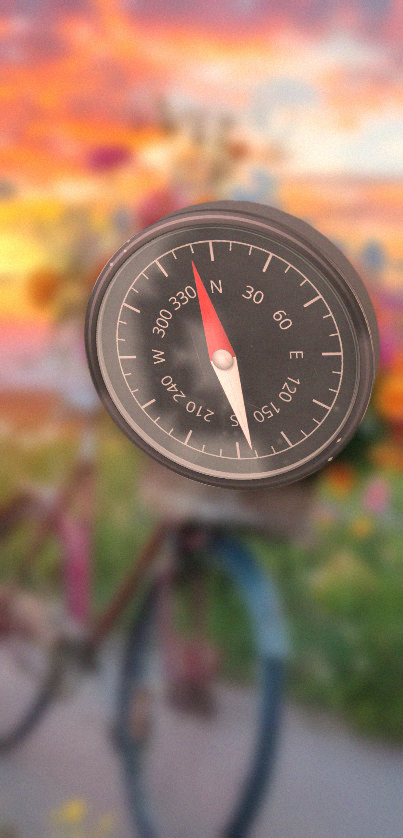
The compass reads 350 °
